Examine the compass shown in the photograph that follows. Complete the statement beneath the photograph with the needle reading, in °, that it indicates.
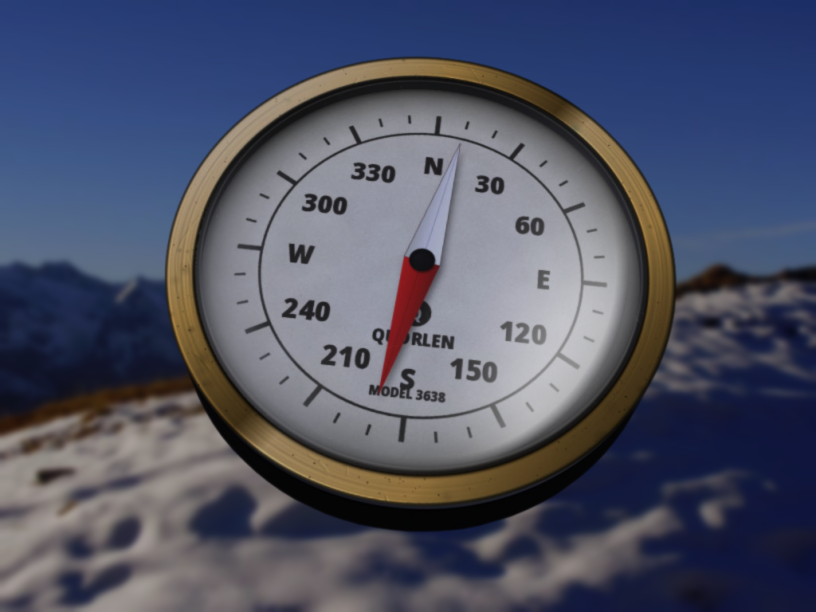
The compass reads 190 °
